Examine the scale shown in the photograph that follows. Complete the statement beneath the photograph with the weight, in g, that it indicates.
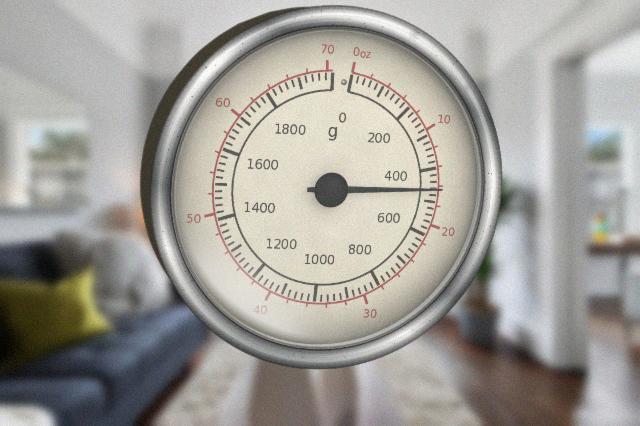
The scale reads 460 g
